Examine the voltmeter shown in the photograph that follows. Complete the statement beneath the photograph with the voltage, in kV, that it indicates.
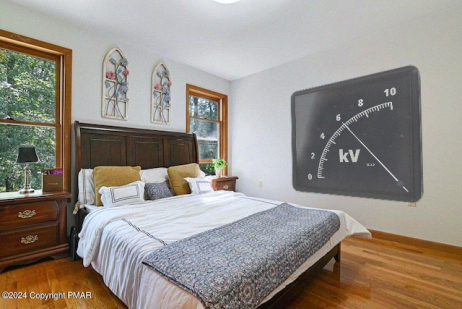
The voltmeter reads 6 kV
